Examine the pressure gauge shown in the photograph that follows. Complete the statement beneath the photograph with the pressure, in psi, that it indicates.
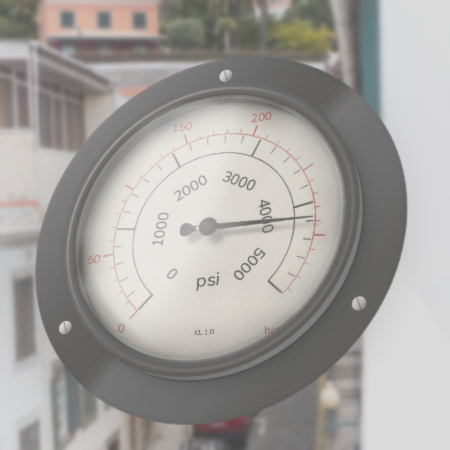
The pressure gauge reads 4200 psi
